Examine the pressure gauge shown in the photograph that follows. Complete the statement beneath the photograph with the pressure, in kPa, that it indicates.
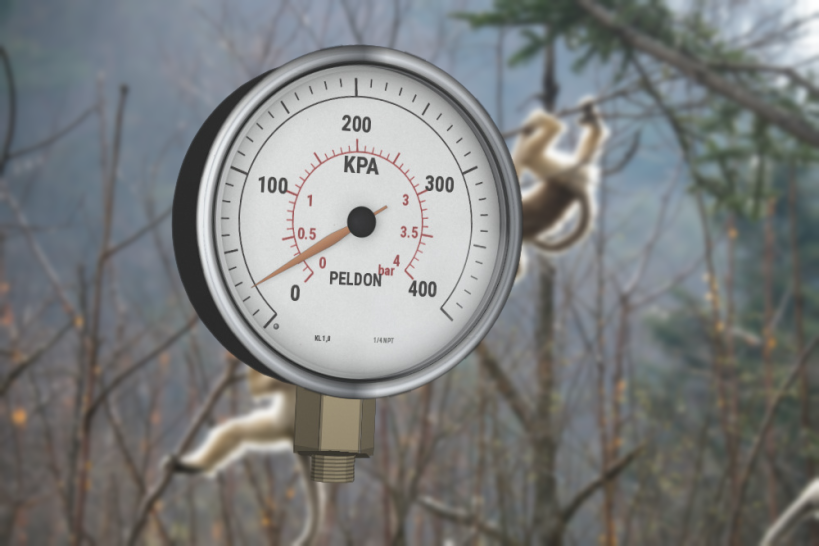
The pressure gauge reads 25 kPa
